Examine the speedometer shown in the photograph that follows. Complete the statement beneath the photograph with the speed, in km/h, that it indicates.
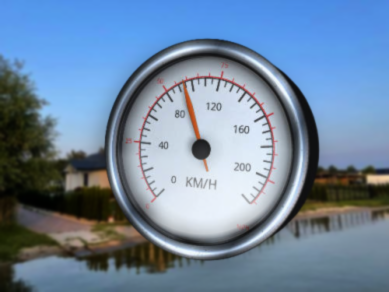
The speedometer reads 95 km/h
